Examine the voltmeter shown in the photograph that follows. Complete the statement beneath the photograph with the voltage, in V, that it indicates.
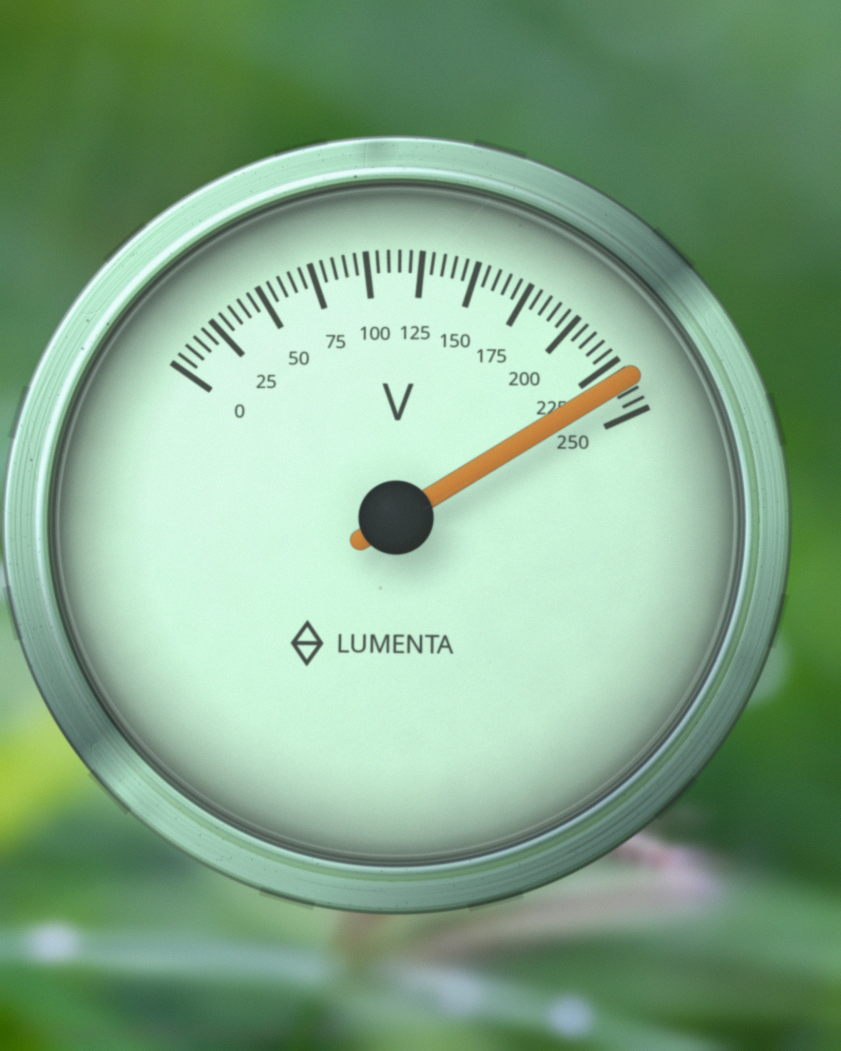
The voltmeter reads 235 V
